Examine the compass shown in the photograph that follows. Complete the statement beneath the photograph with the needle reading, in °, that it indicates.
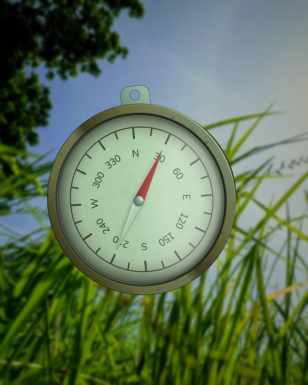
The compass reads 30 °
